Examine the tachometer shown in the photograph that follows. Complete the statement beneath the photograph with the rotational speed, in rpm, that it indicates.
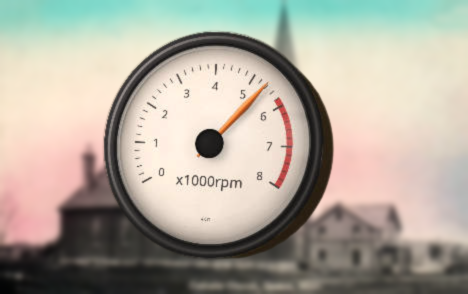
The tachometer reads 5400 rpm
